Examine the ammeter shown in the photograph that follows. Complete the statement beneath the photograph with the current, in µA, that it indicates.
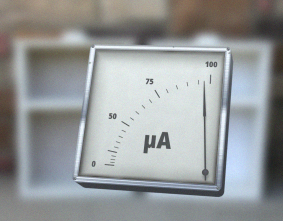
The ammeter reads 97.5 µA
